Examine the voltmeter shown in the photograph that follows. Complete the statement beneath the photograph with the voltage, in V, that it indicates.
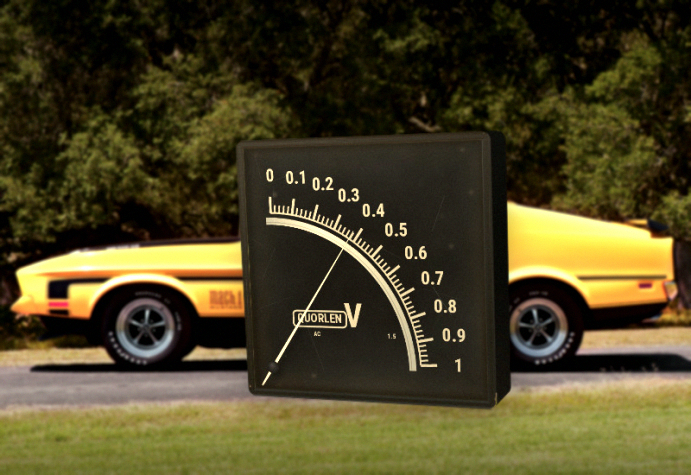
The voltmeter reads 0.38 V
